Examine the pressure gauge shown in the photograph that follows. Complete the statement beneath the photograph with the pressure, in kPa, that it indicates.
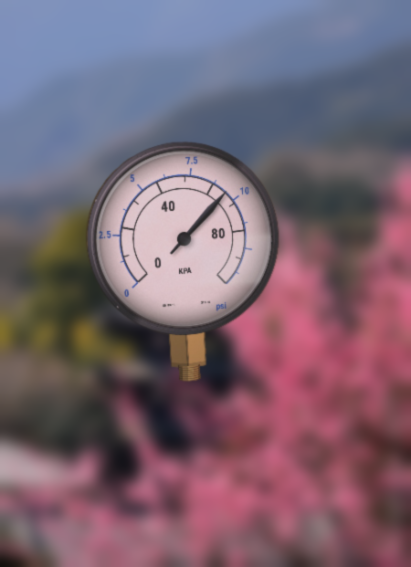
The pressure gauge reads 65 kPa
